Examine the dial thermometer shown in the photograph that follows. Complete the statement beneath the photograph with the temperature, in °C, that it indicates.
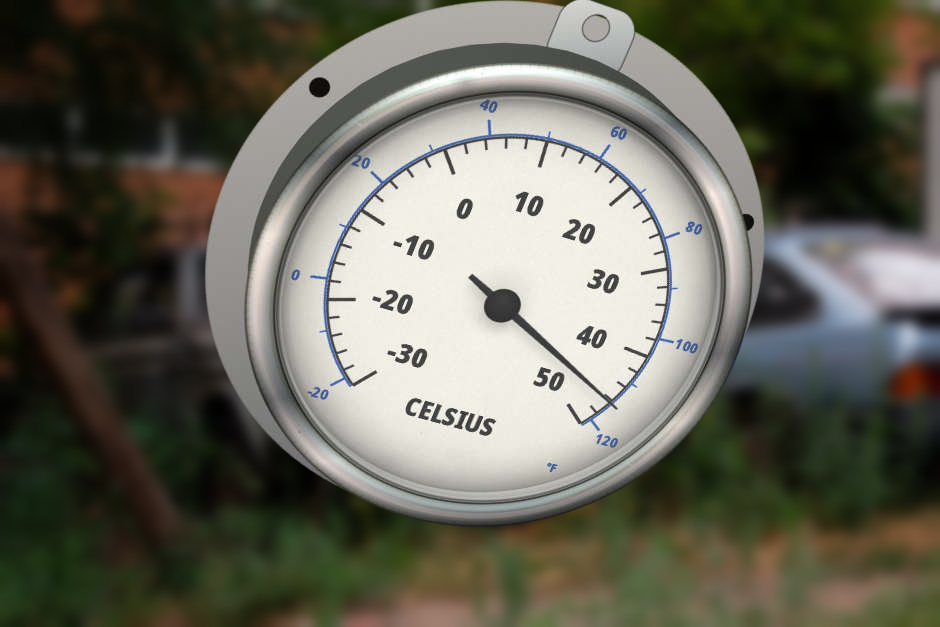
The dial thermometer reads 46 °C
